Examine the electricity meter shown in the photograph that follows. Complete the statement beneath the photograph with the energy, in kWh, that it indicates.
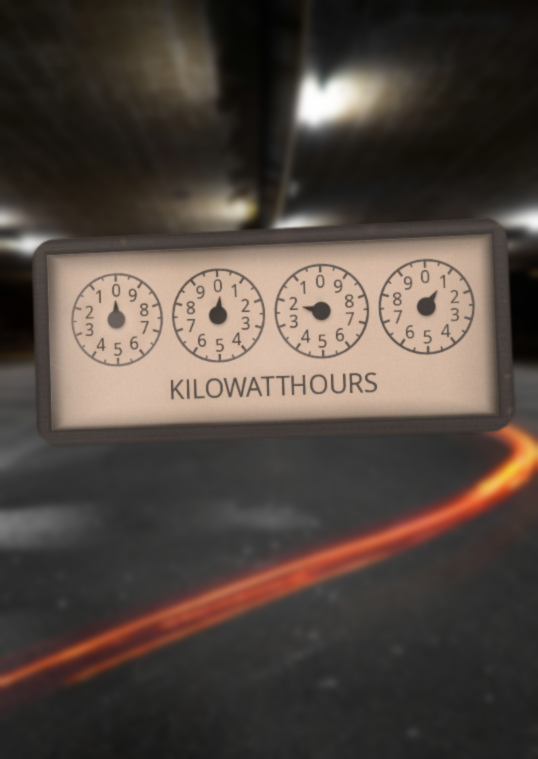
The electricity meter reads 21 kWh
